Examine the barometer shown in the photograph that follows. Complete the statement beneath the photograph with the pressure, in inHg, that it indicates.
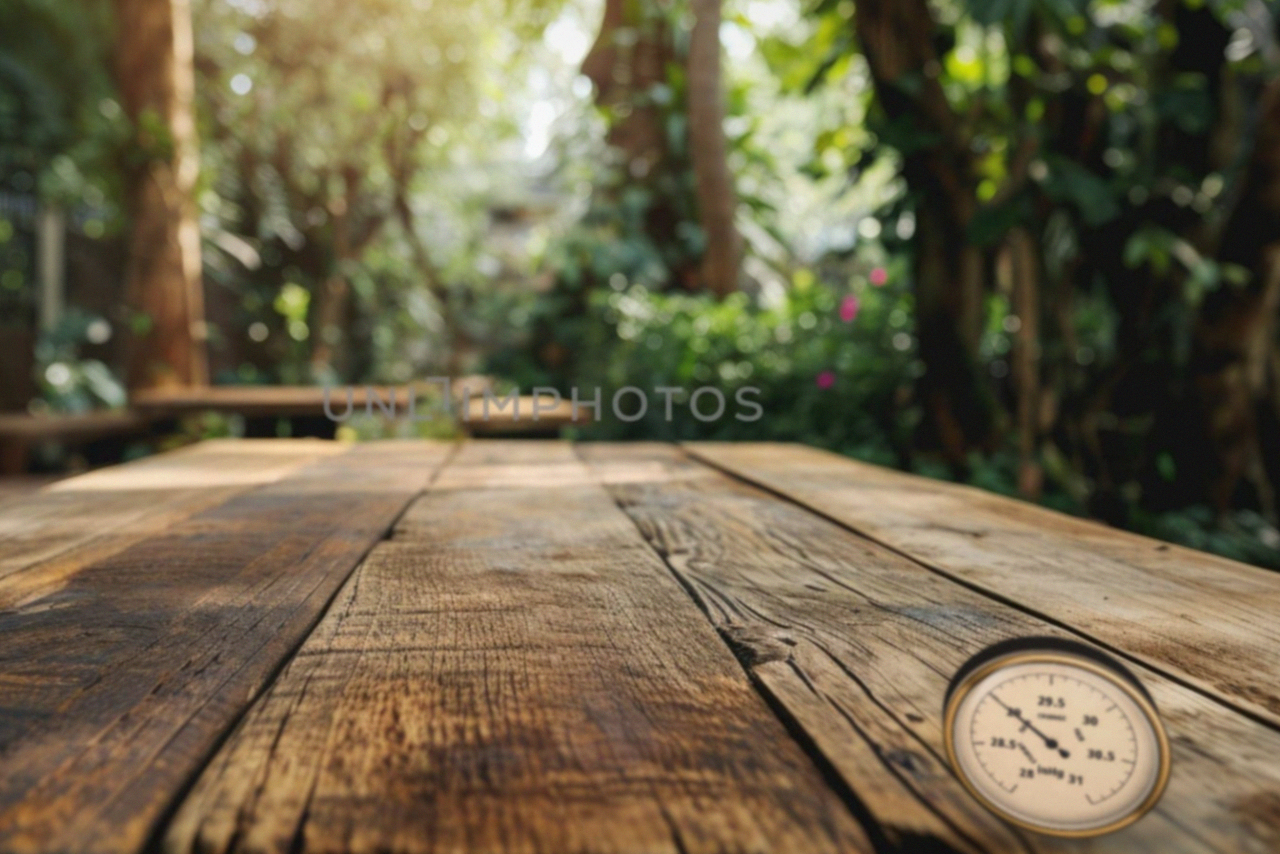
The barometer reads 29 inHg
